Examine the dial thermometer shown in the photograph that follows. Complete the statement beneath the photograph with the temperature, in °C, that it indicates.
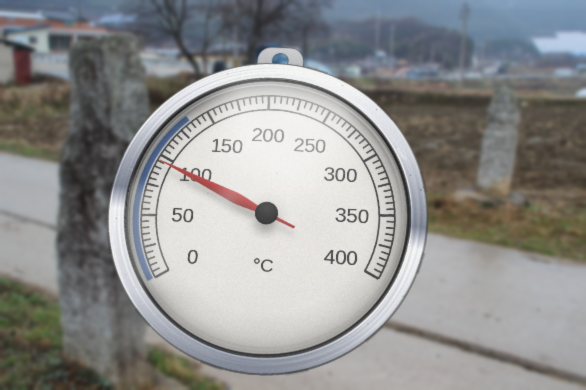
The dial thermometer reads 95 °C
